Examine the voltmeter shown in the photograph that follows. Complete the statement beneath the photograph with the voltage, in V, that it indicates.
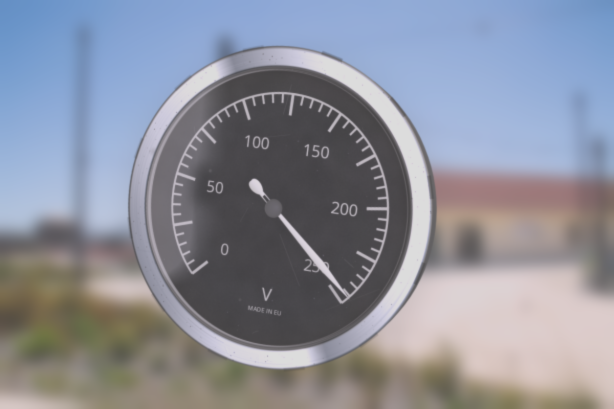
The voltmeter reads 245 V
